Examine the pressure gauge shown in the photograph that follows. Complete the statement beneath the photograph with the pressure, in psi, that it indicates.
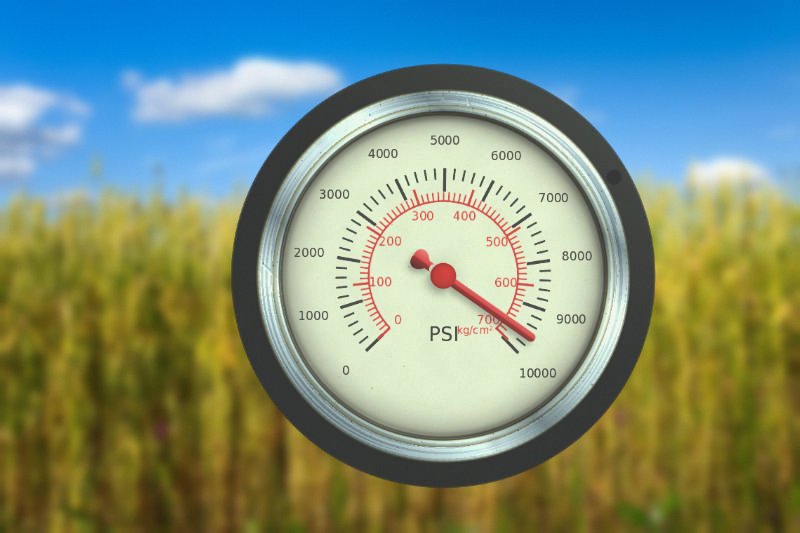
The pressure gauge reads 9600 psi
